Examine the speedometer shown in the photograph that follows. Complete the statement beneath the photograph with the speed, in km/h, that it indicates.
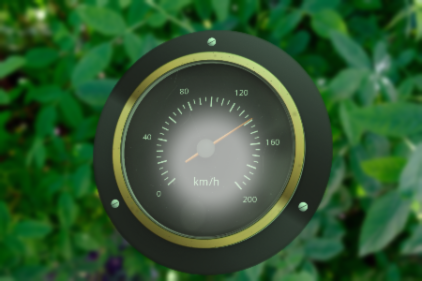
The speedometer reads 140 km/h
